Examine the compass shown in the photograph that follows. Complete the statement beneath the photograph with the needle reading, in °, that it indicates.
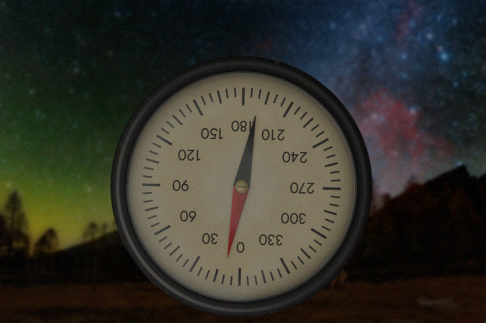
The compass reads 10 °
